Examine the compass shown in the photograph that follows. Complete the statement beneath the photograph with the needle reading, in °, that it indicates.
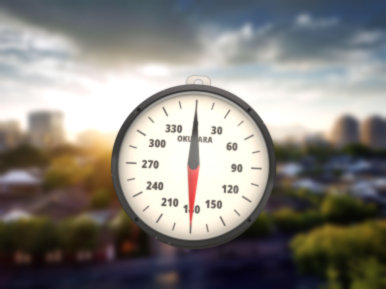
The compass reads 180 °
